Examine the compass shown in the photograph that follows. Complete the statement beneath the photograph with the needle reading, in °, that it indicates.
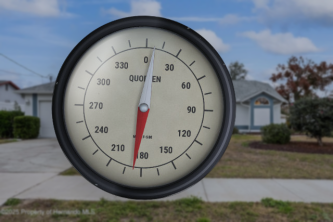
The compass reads 187.5 °
